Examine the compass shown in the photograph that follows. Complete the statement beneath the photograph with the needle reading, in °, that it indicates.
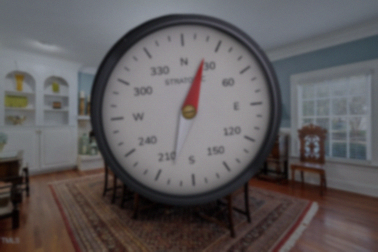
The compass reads 20 °
